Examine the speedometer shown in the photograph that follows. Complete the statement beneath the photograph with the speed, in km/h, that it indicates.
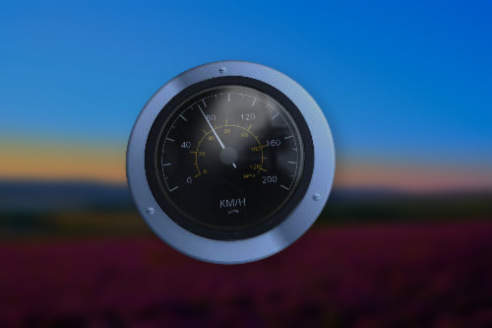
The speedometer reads 75 km/h
